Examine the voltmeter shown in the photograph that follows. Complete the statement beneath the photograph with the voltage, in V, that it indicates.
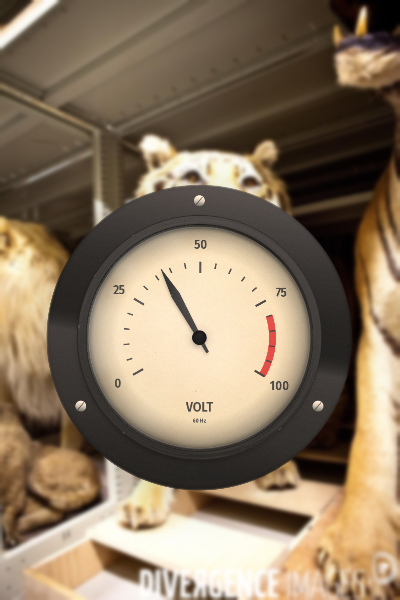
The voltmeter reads 37.5 V
